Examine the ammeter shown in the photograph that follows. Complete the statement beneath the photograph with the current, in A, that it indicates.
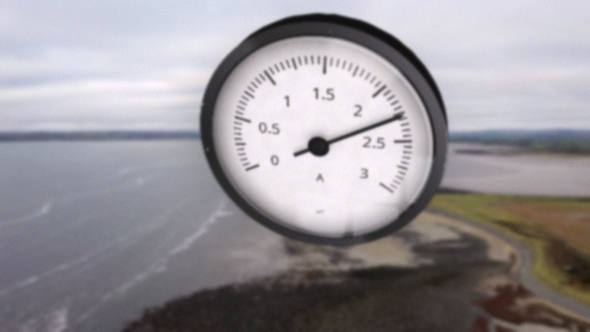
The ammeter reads 2.25 A
